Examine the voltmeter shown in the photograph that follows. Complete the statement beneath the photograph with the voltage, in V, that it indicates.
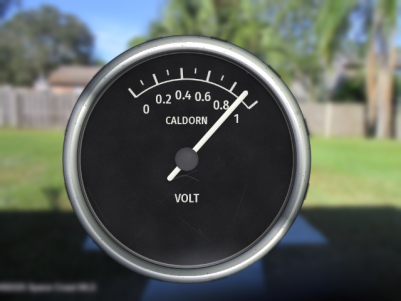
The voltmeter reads 0.9 V
